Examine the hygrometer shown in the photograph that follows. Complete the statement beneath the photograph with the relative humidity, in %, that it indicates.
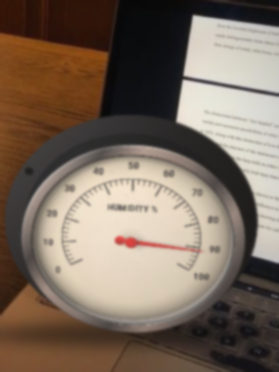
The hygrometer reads 90 %
